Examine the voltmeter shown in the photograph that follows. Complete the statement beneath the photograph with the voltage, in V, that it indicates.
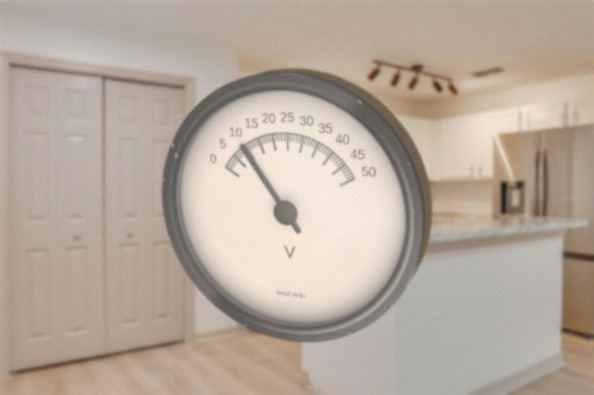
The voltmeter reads 10 V
